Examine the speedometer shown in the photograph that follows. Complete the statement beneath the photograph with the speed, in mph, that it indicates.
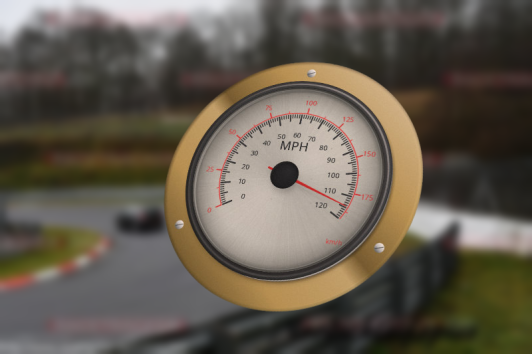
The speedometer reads 115 mph
